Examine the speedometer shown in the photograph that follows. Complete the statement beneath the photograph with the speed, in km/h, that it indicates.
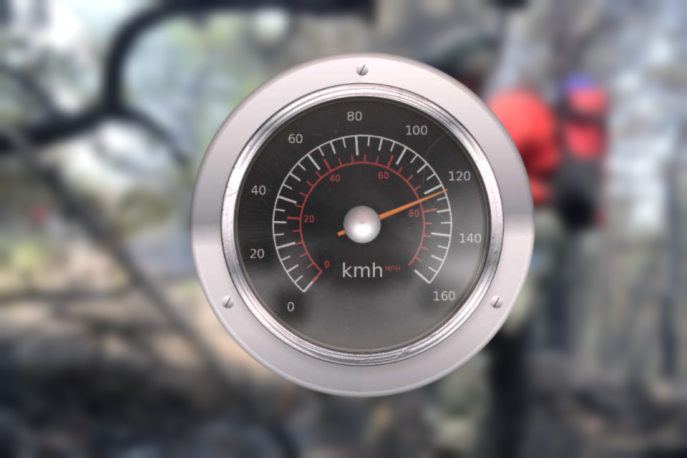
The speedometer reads 122.5 km/h
